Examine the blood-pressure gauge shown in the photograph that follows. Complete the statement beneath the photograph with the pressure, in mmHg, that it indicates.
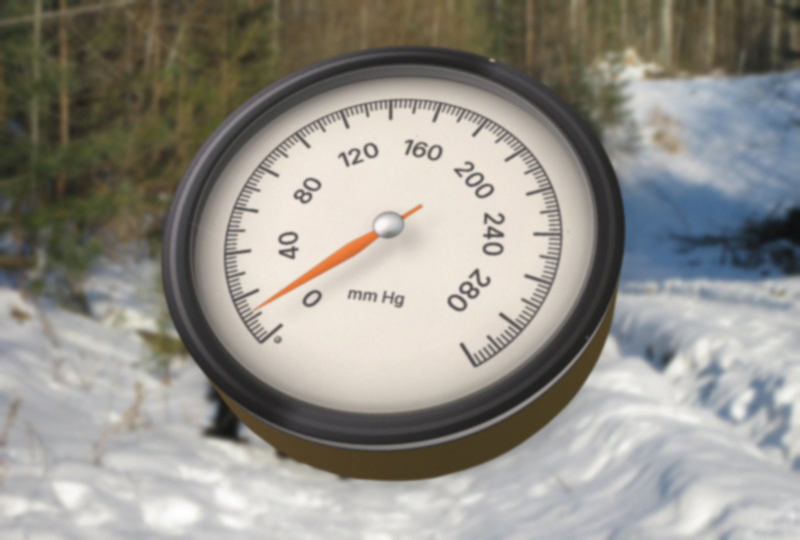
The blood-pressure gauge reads 10 mmHg
